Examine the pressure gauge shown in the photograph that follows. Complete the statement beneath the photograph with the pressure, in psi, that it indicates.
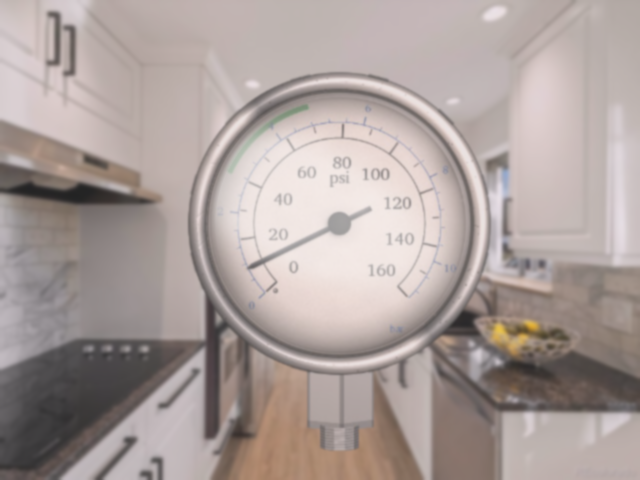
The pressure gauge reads 10 psi
